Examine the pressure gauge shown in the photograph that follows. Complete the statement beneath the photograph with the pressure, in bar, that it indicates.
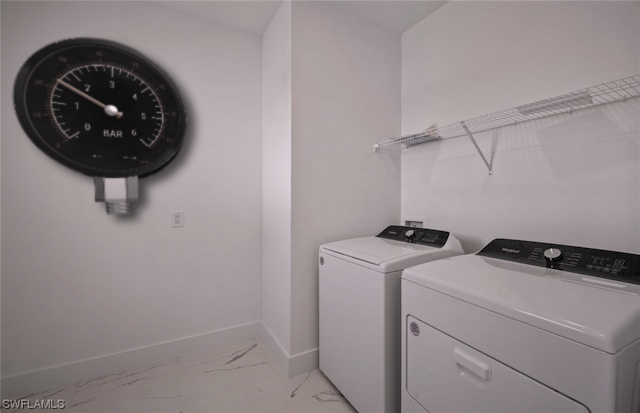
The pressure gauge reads 1.6 bar
